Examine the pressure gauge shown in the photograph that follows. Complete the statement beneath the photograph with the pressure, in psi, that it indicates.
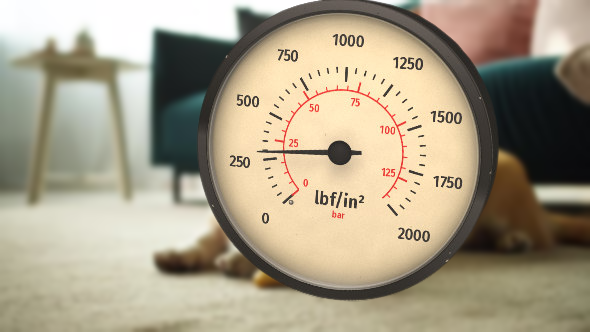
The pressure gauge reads 300 psi
